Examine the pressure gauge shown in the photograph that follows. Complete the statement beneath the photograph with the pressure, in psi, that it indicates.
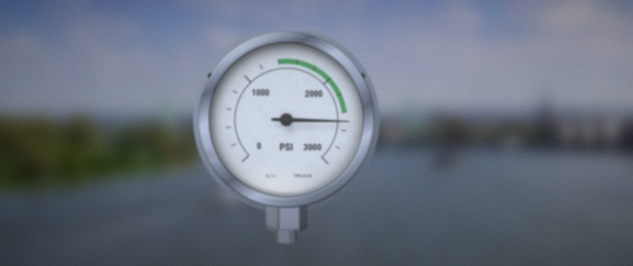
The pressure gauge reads 2500 psi
